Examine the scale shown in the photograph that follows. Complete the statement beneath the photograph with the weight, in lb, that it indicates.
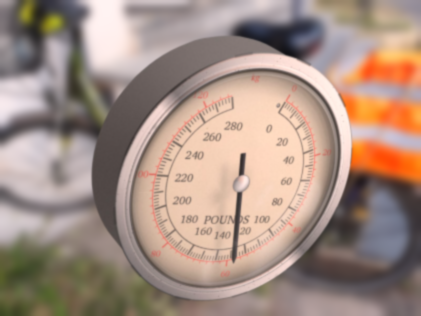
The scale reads 130 lb
